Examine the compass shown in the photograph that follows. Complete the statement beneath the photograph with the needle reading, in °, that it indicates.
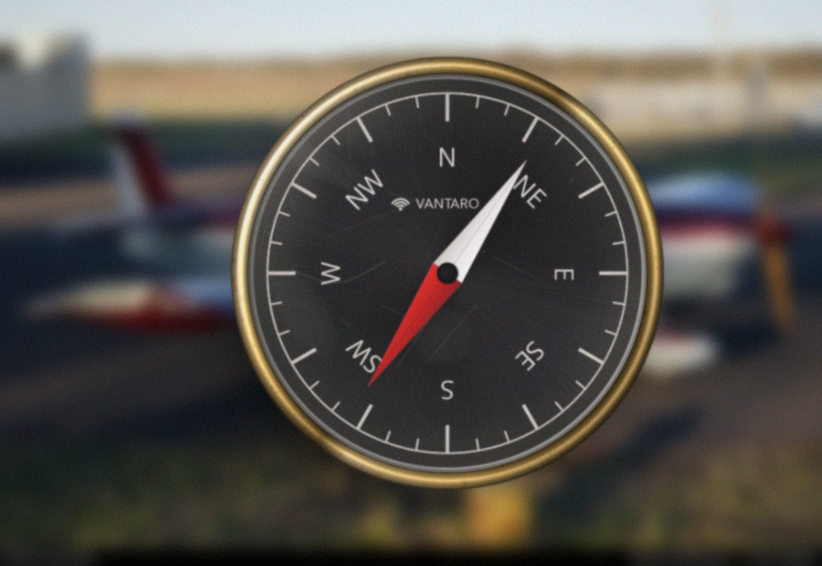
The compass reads 215 °
